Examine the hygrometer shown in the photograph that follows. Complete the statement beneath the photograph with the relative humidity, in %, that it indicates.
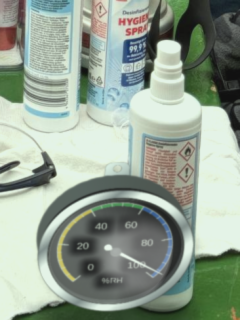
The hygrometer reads 96 %
